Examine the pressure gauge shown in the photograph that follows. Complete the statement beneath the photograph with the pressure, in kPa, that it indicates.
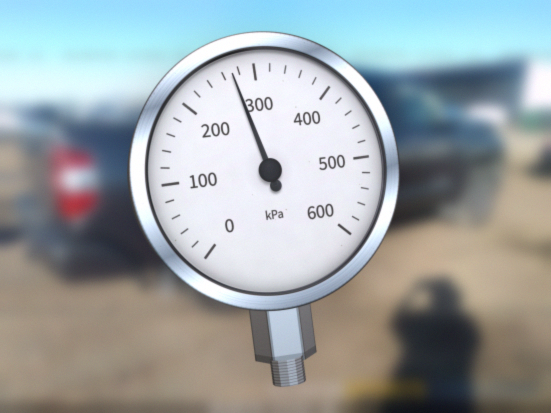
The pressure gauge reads 270 kPa
